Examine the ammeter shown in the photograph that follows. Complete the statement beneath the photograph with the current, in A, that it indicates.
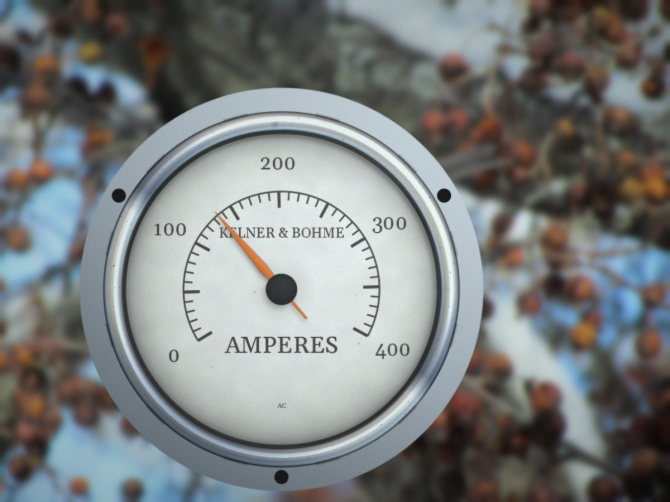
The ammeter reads 135 A
